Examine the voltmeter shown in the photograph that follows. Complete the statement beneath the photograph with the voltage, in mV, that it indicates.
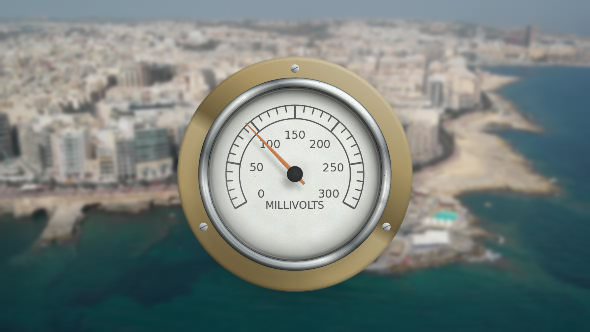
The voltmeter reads 95 mV
